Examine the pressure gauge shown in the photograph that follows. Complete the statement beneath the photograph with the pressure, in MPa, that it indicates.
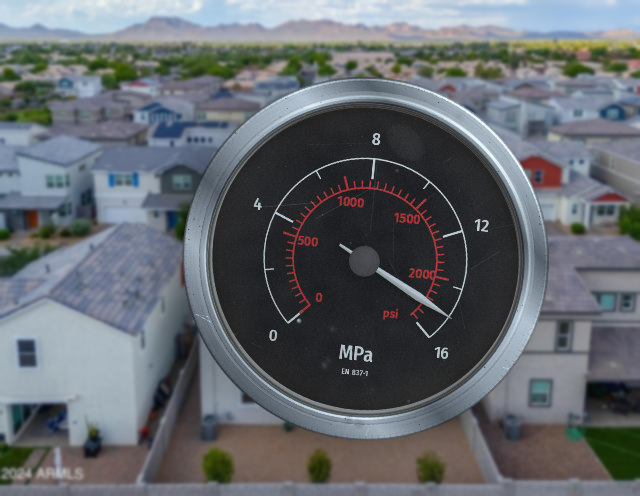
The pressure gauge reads 15 MPa
